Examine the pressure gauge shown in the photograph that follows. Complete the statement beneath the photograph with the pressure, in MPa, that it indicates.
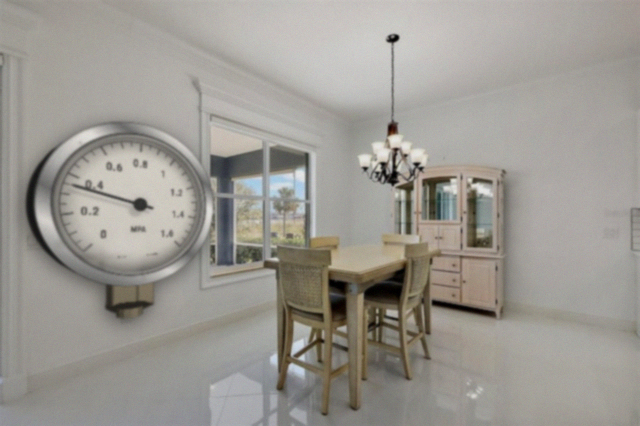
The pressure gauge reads 0.35 MPa
